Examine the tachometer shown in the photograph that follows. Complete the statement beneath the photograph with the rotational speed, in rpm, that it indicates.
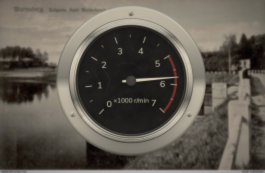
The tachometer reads 5750 rpm
